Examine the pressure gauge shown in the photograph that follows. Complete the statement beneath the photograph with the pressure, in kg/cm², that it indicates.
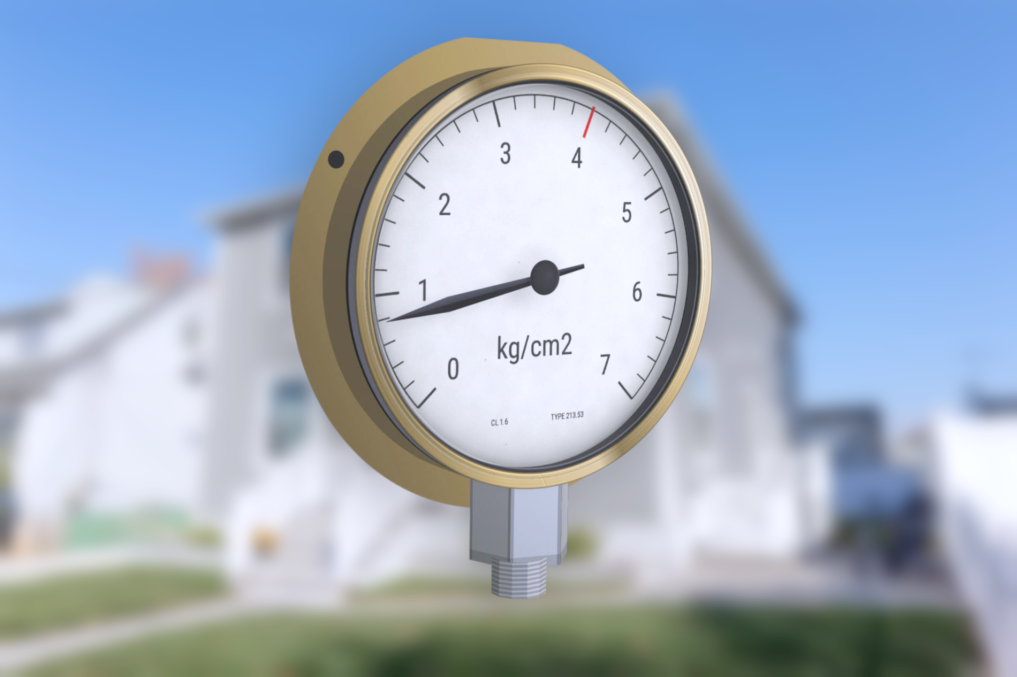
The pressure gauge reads 0.8 kg/cm²
